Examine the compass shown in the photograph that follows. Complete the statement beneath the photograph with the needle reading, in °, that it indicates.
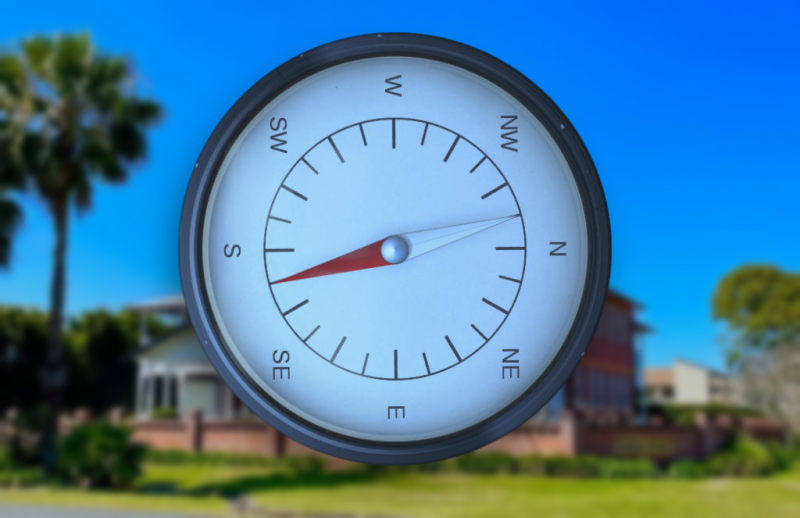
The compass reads 165 °
